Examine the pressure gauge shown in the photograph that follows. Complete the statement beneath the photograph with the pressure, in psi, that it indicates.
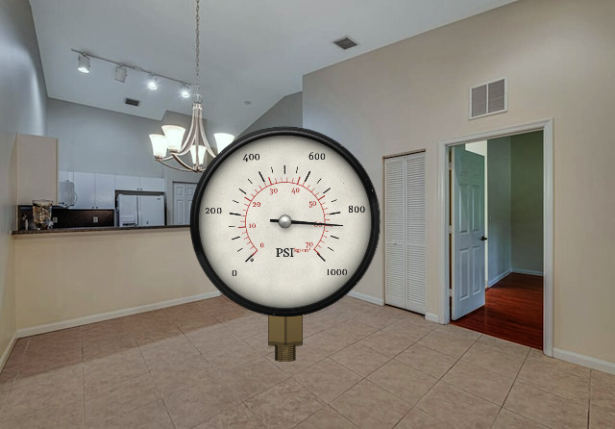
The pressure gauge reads 850 psi
